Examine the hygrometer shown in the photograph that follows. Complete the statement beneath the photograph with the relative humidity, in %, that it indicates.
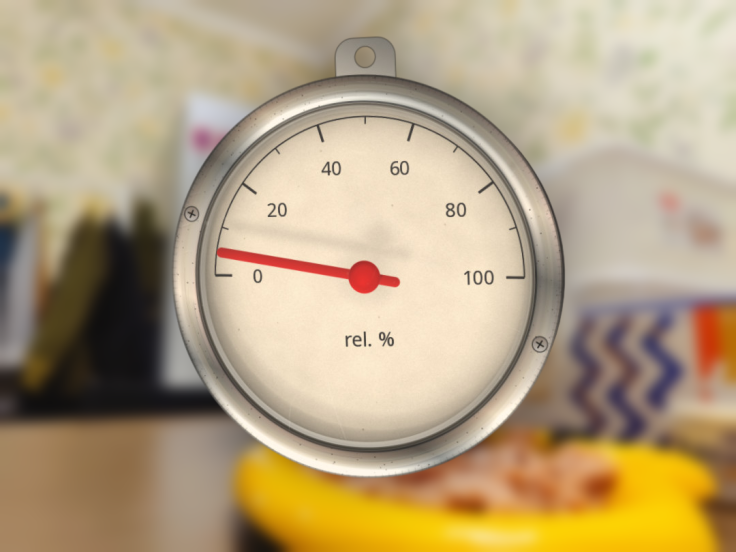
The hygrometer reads 5 %
